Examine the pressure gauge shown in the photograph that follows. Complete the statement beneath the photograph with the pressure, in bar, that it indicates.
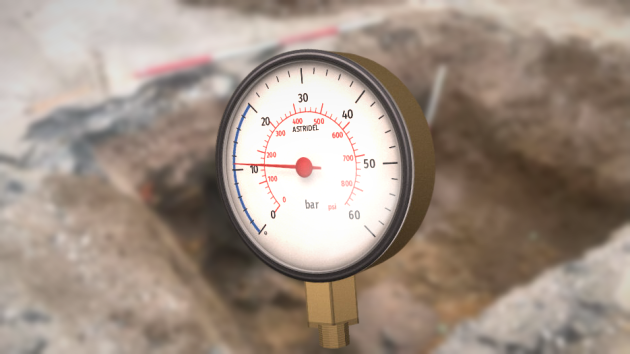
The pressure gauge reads 11 bar
